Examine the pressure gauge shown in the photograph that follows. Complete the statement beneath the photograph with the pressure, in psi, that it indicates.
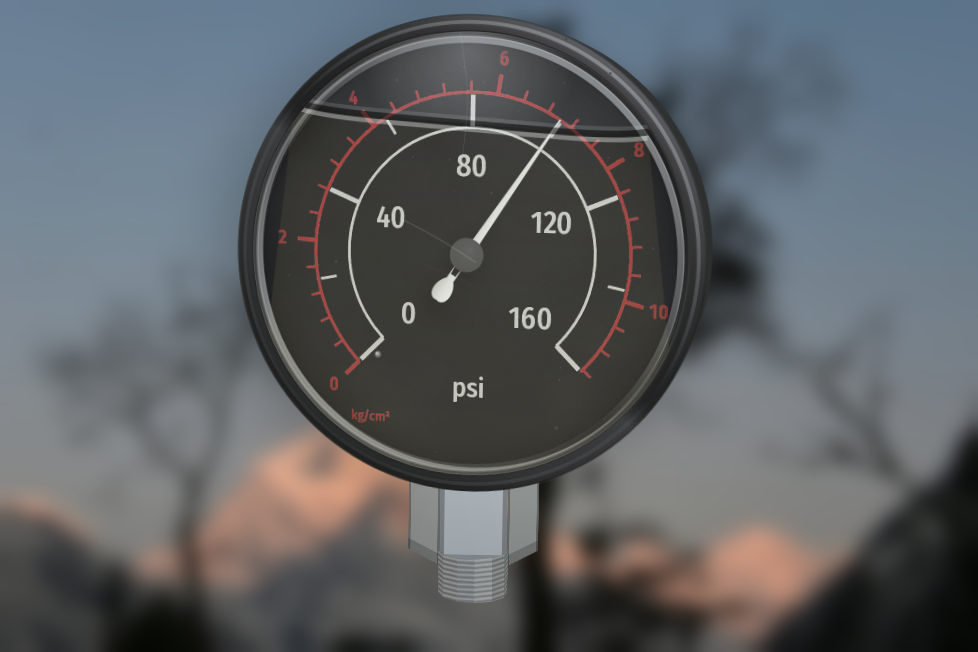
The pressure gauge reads 100 psi
